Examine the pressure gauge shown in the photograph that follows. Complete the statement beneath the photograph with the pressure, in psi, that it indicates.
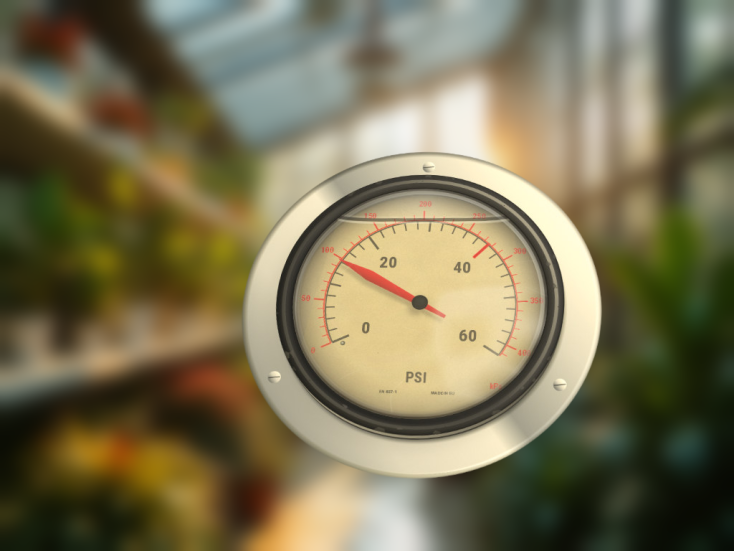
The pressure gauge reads 14 psi
